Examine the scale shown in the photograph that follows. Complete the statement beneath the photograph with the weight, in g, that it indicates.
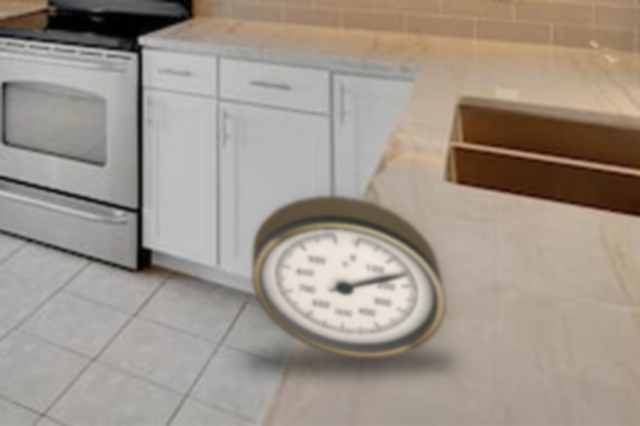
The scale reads 150 g
